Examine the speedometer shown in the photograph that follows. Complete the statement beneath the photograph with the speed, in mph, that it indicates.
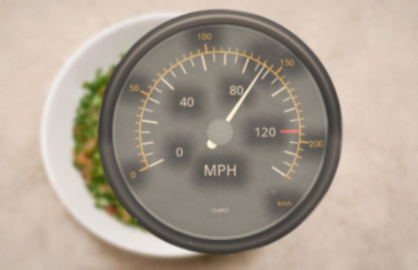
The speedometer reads 87.5 mph
